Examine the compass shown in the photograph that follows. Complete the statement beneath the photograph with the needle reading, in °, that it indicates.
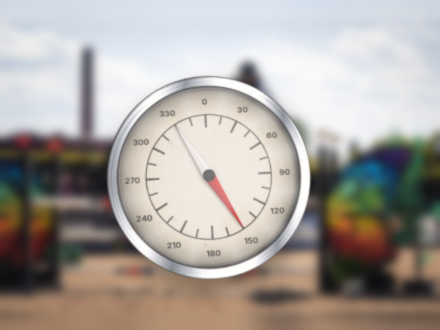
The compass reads 150 °
